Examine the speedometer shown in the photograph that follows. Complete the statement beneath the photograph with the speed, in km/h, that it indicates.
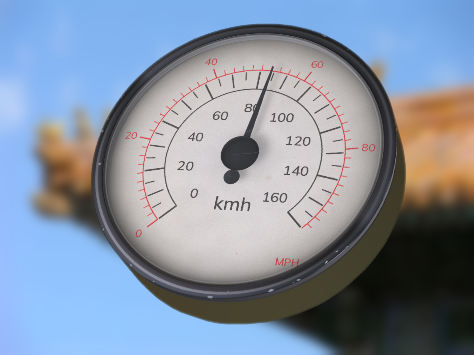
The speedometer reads 85 km/h
